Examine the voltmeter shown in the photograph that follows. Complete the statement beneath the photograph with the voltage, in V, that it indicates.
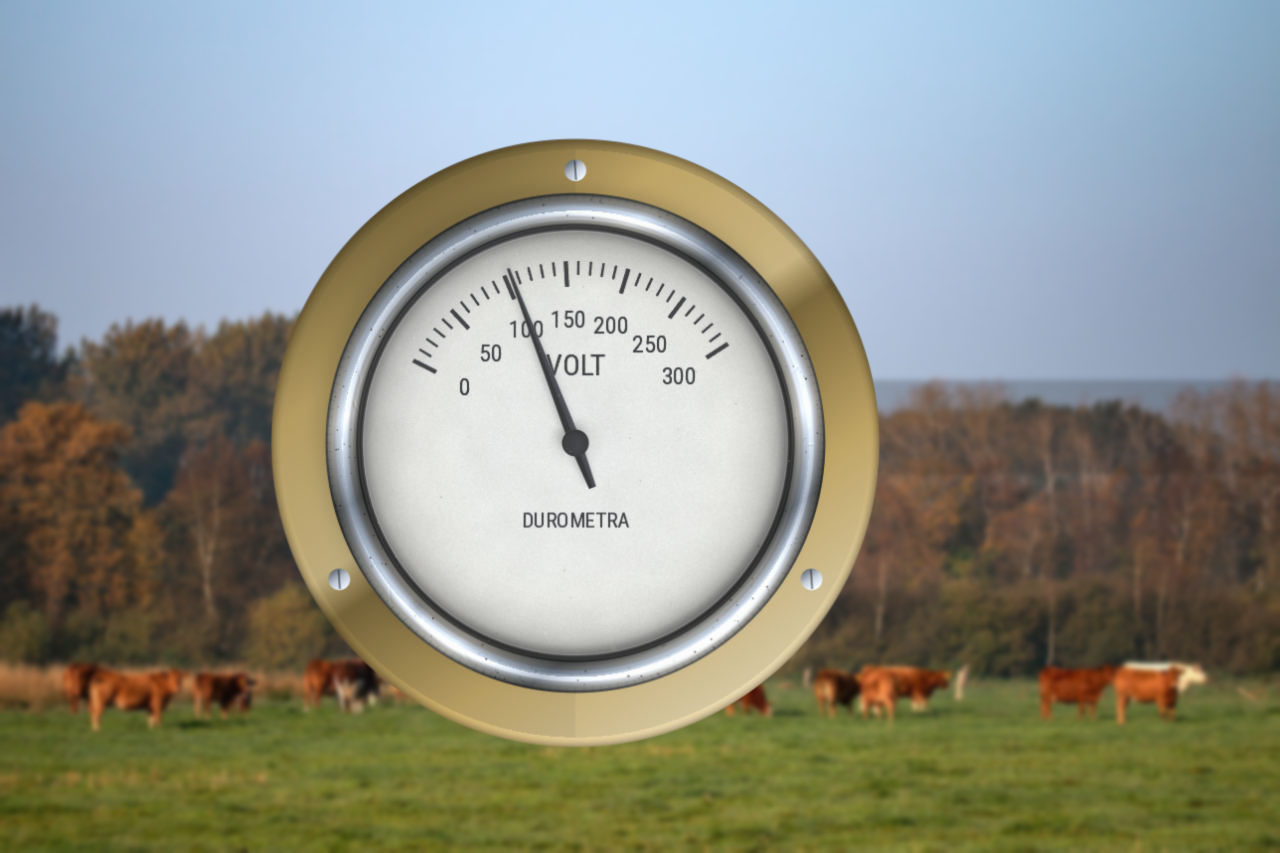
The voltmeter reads 105 V
